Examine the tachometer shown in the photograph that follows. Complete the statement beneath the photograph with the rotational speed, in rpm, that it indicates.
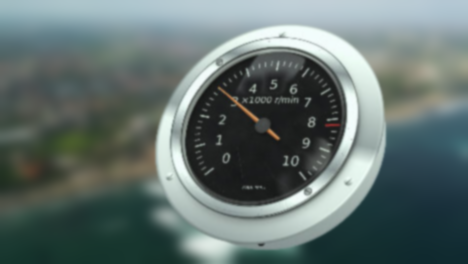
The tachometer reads 3000 rpm
